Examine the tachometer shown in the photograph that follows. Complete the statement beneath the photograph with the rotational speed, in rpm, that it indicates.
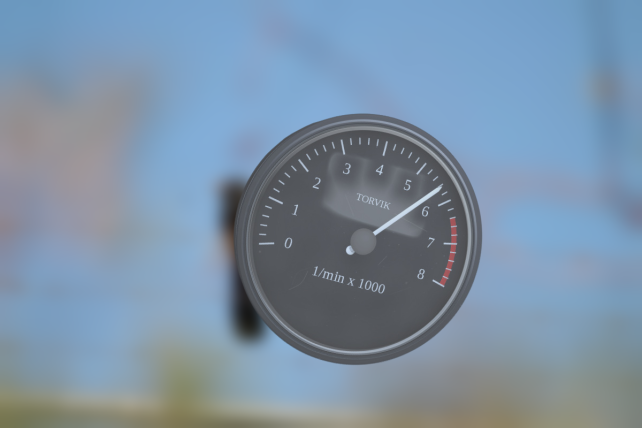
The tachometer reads 5600 rpm
